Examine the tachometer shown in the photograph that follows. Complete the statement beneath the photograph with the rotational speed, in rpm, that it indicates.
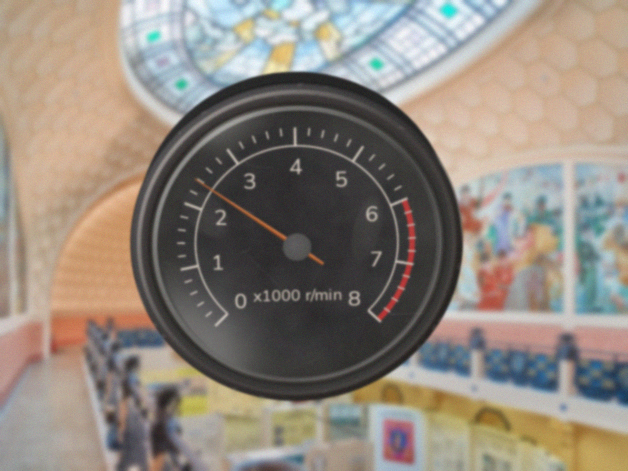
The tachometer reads 2400 rpm
